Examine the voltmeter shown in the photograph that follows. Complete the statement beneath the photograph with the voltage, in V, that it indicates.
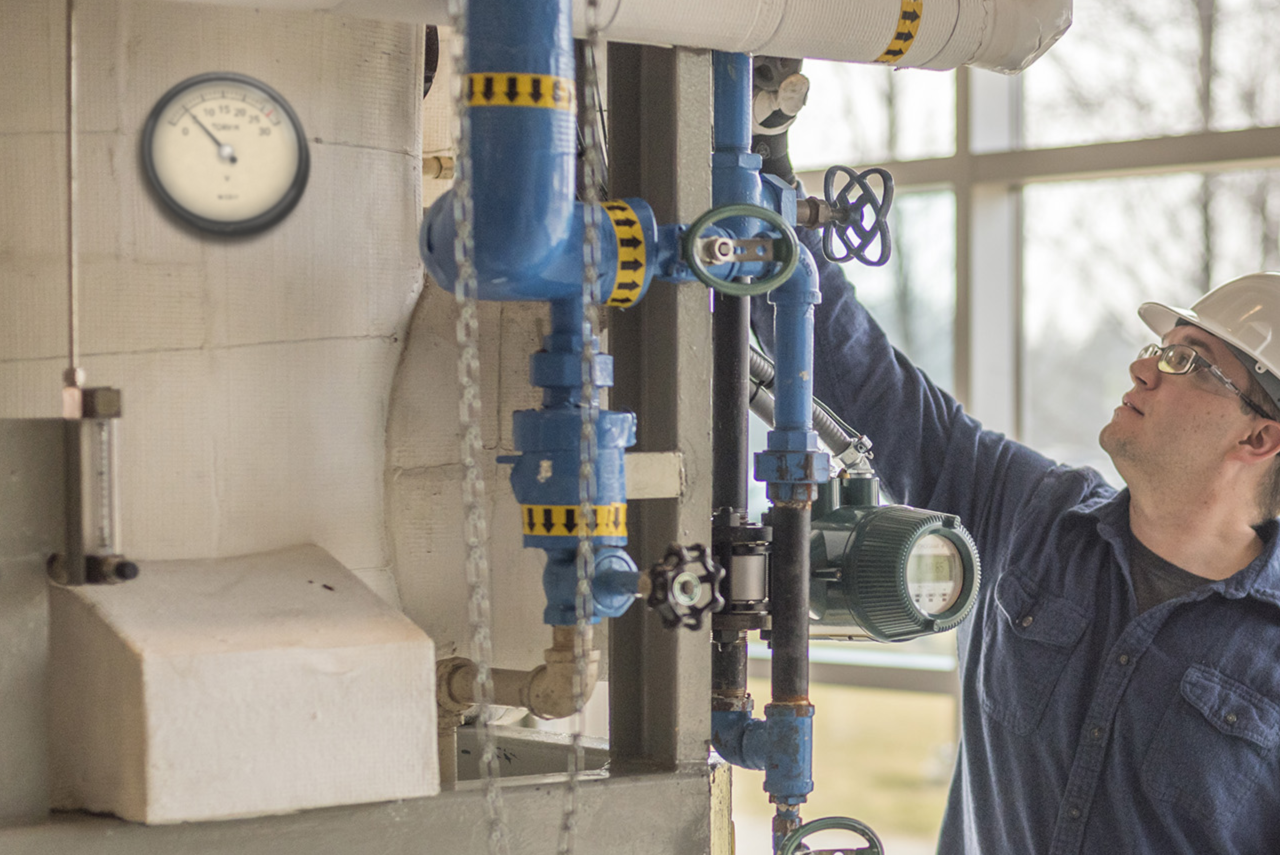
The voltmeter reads 5 V
